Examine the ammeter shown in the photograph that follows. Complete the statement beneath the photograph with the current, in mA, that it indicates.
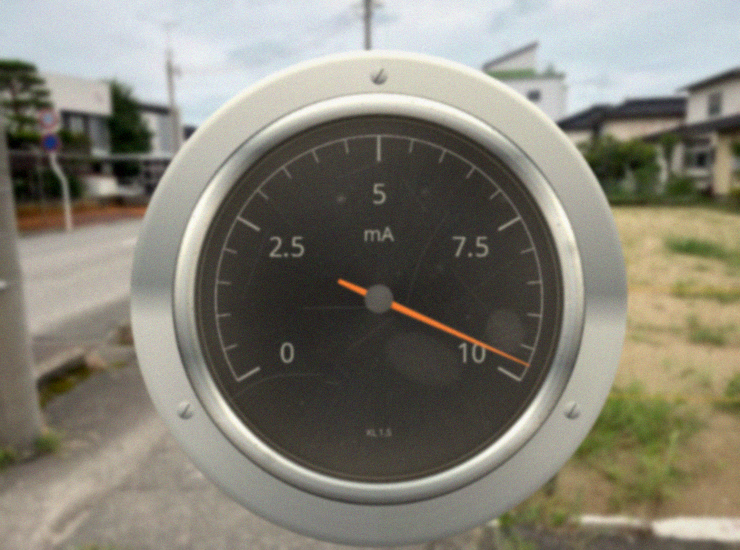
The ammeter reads 9.75 mA
